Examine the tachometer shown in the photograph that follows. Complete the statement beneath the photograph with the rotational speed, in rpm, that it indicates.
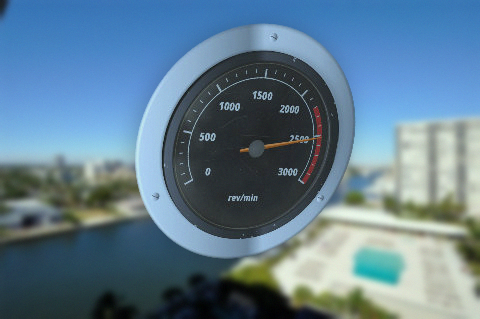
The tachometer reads 2500 rpm
